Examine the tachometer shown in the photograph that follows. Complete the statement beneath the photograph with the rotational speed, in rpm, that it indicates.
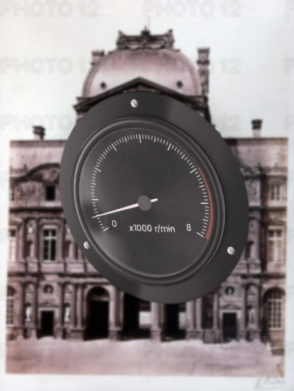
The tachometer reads 500 rpm
